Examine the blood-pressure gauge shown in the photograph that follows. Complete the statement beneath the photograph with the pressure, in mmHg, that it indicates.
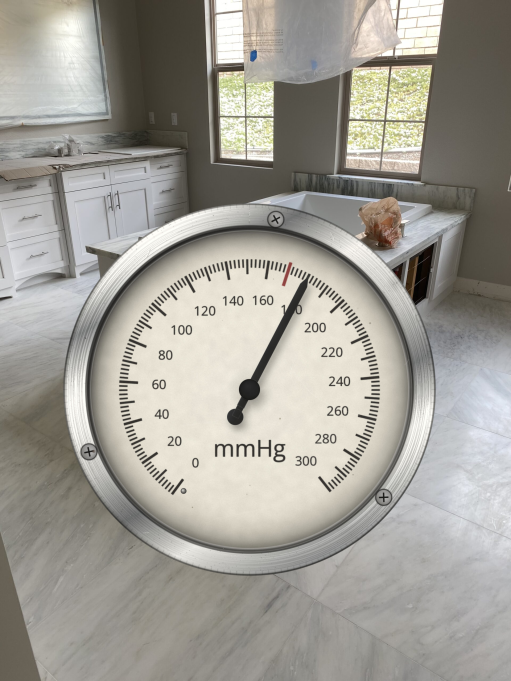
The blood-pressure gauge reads 180 mmHg
